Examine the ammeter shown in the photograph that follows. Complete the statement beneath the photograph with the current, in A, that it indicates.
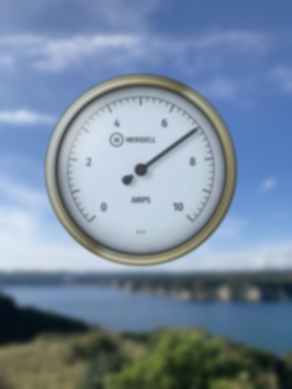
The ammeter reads 7 A
